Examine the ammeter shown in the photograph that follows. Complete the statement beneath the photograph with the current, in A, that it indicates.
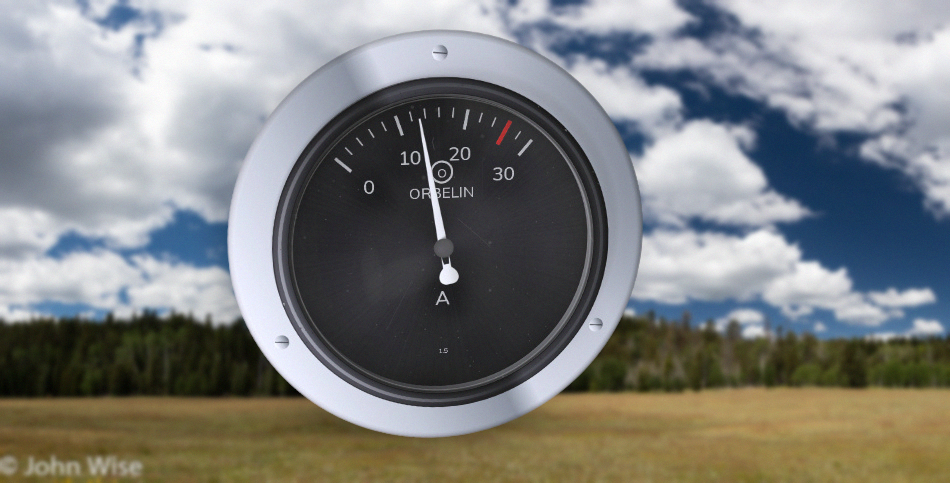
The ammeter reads 13 A
